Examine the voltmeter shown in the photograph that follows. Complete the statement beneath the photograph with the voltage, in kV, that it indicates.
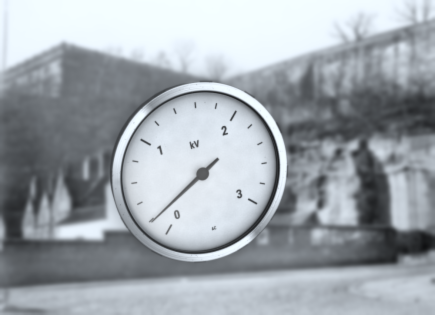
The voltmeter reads 0.2 kV
